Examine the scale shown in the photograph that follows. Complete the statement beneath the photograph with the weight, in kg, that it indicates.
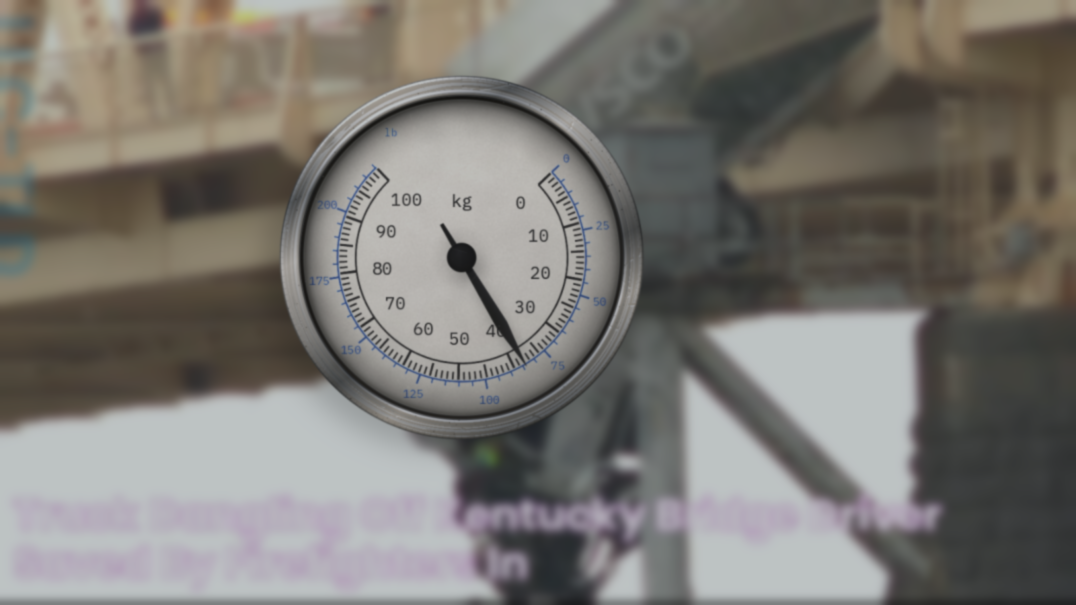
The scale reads 38 kg
